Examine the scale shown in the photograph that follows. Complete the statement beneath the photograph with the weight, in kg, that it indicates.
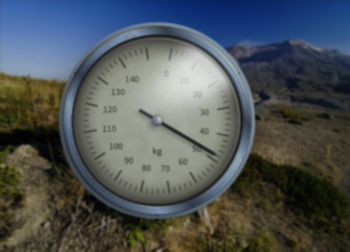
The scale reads 48 kg
